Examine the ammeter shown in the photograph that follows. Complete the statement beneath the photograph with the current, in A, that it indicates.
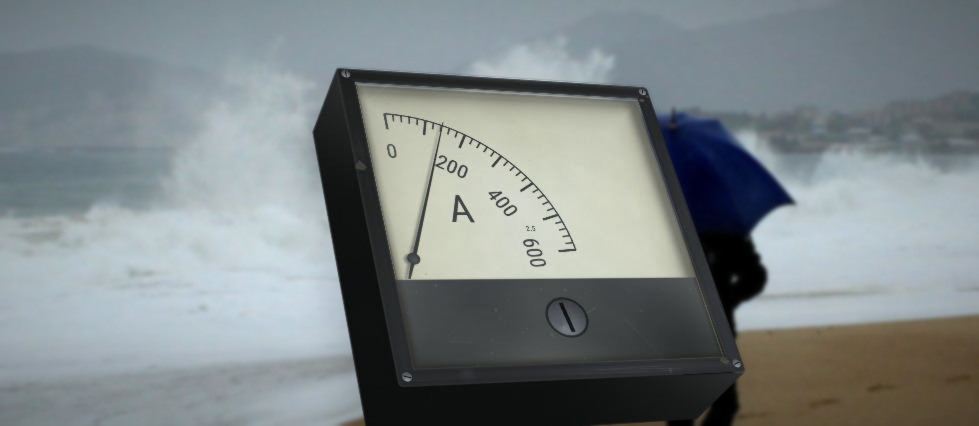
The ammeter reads 140 A
